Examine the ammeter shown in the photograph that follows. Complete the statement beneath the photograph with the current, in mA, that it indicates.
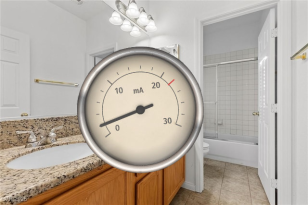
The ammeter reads 2 mA
